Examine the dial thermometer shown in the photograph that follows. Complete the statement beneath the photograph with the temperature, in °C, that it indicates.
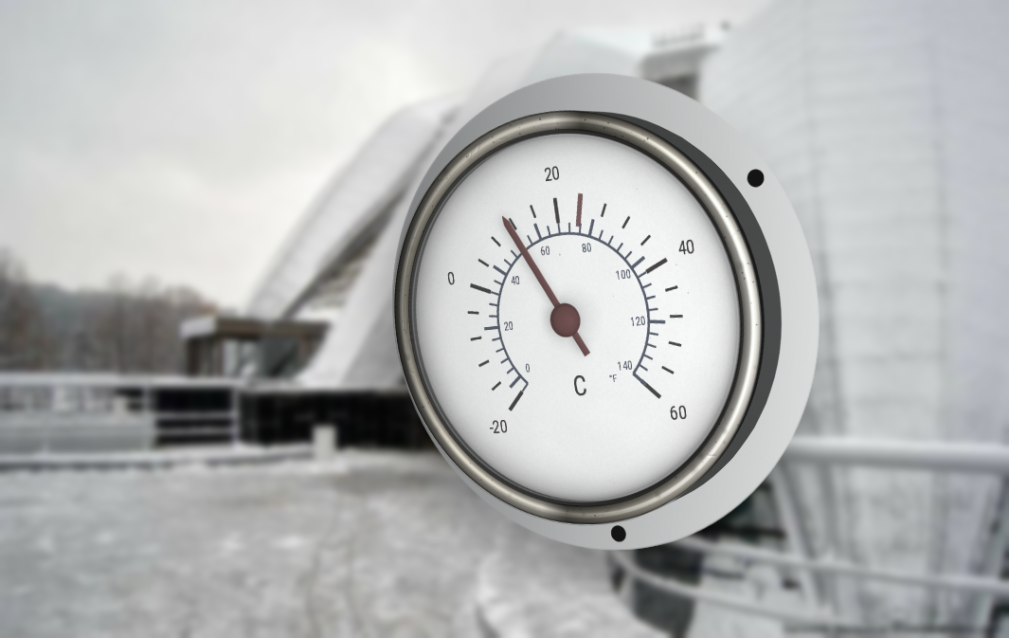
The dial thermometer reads 12 °C
